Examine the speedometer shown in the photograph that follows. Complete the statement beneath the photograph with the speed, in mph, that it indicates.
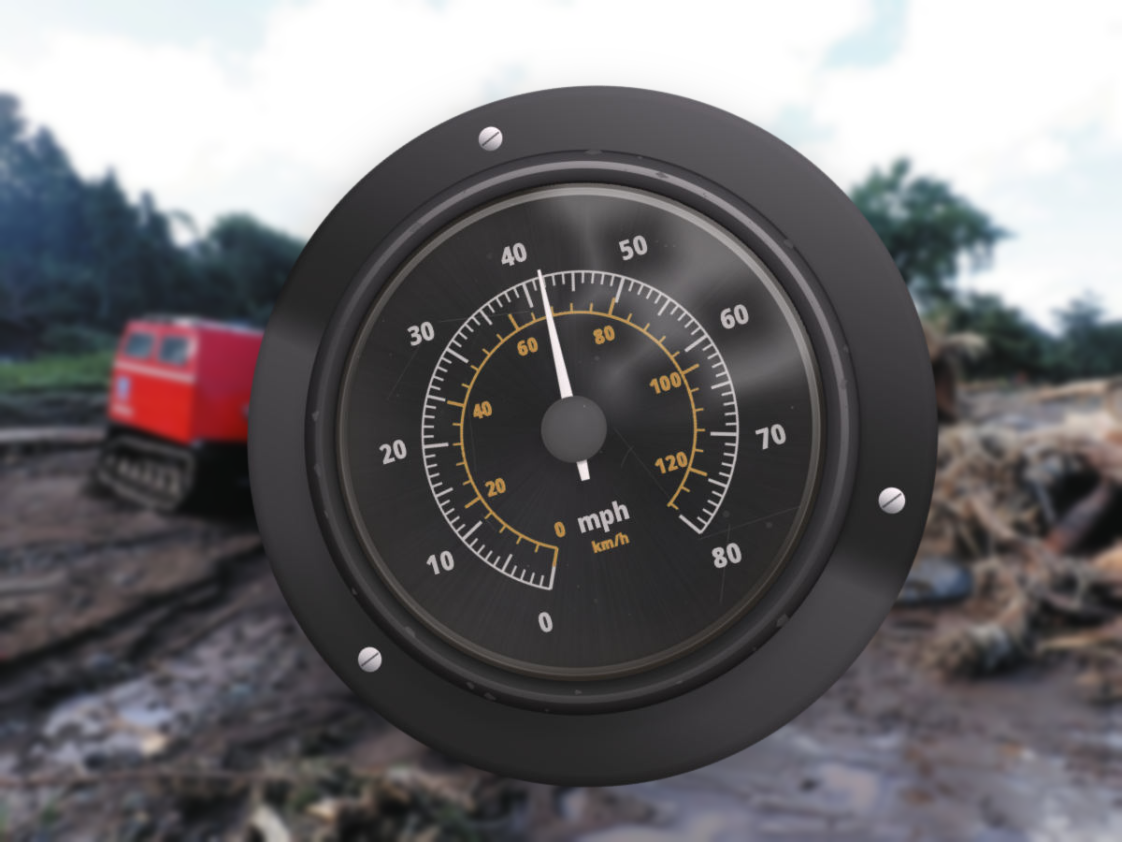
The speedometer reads 42 mph
